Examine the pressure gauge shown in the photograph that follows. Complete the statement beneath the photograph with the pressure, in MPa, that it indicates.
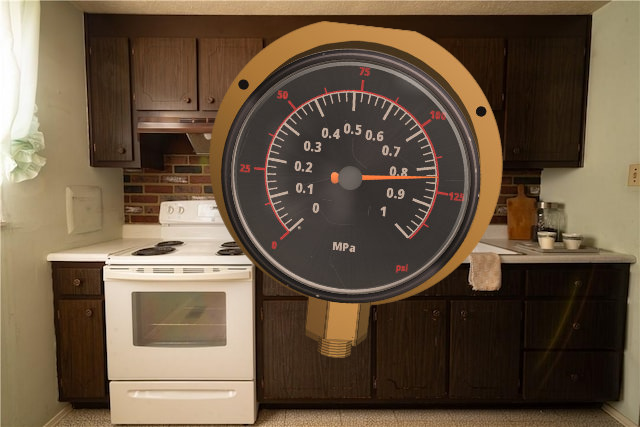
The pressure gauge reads 0.82 MPa
